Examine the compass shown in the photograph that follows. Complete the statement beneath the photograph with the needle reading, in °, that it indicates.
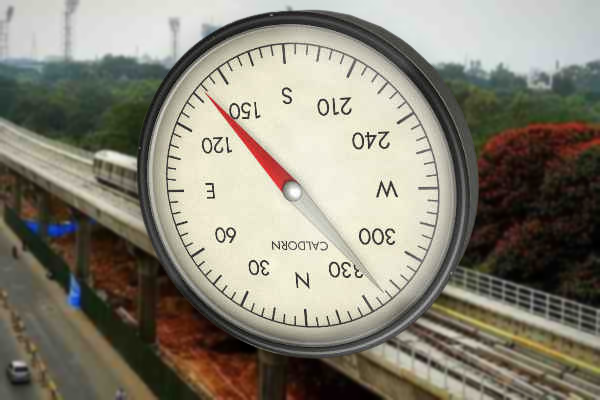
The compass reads 140 °
